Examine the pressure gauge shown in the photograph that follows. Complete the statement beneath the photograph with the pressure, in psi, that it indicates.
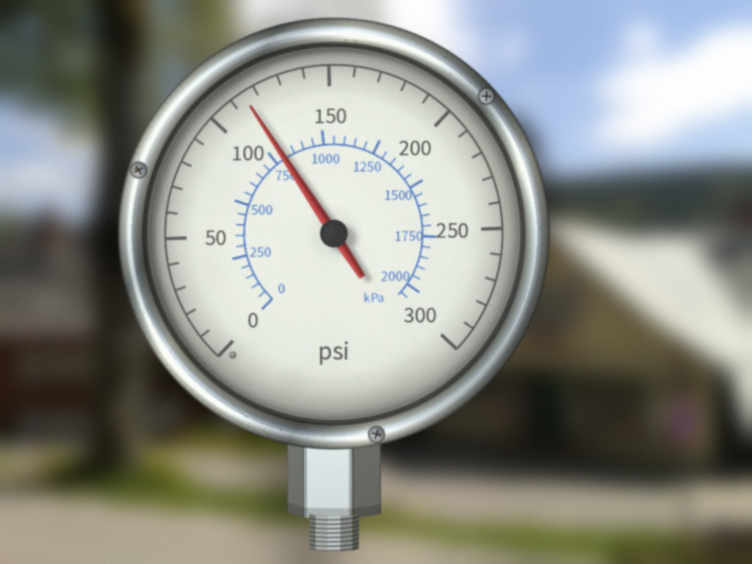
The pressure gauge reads 115 psi
